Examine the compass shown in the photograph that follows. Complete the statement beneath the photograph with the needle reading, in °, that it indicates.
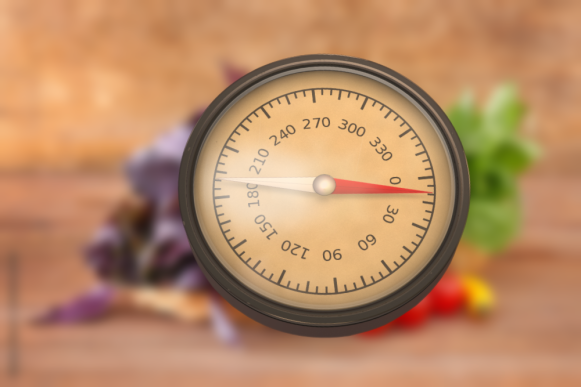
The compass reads 10 °
